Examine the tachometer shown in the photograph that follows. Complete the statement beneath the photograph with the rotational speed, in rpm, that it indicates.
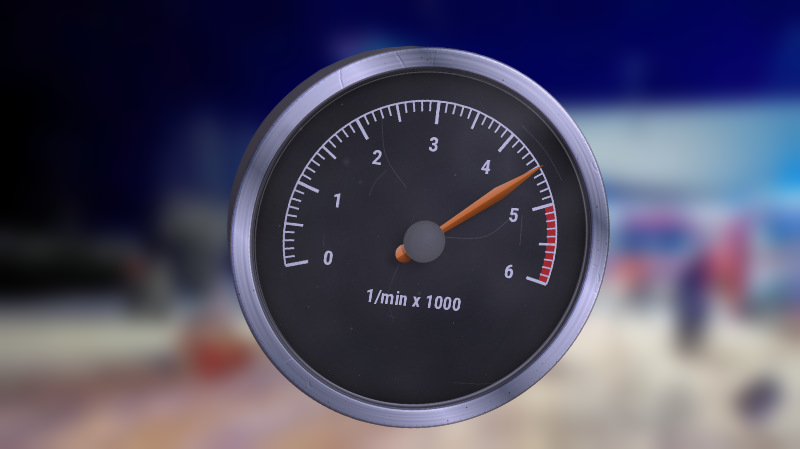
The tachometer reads 4500 rpm
